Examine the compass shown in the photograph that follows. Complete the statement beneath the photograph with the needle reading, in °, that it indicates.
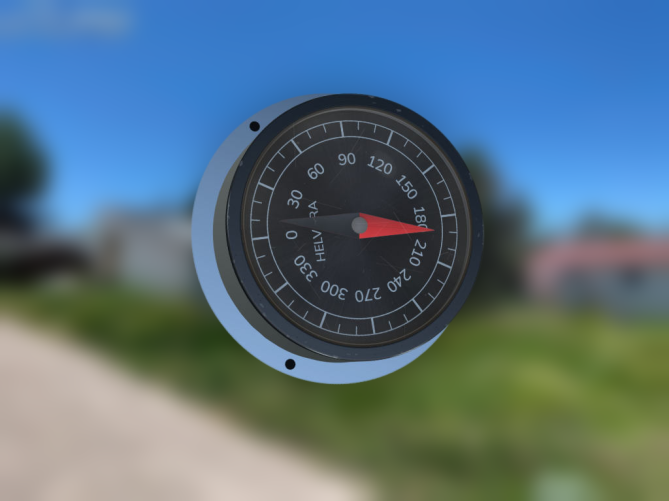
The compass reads 190 °
